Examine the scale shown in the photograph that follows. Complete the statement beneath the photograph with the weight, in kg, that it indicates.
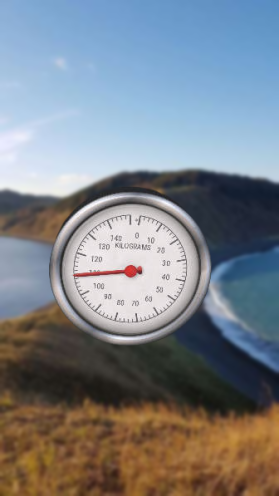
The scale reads 110 kg
